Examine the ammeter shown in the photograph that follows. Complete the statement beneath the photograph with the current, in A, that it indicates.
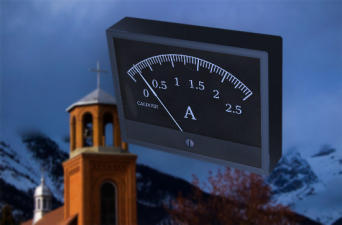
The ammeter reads 0.25 A
